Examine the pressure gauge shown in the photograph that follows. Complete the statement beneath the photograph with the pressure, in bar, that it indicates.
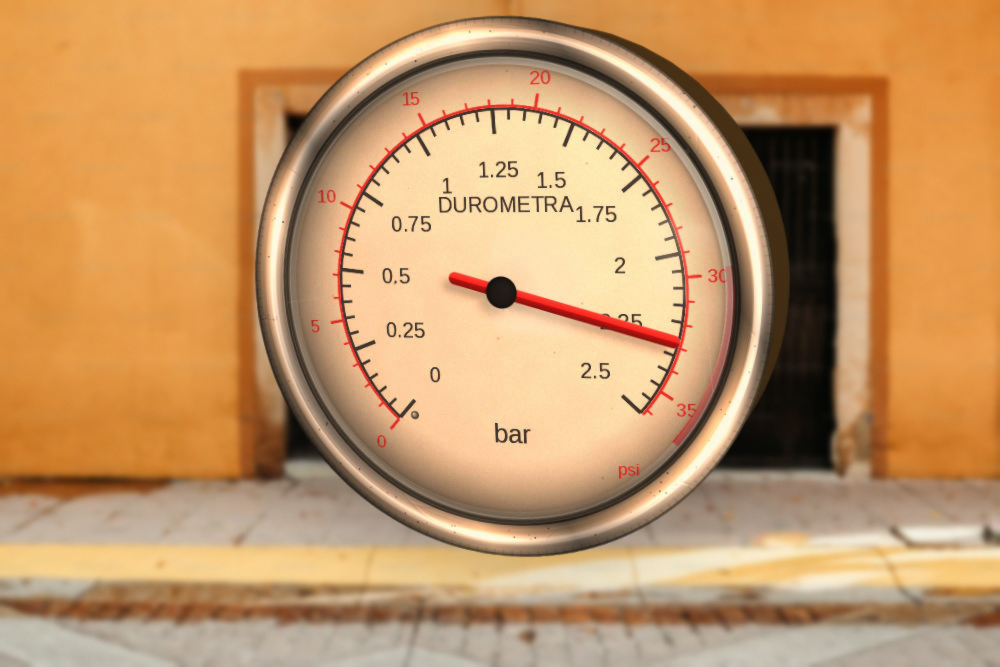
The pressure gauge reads 2.25 bar
